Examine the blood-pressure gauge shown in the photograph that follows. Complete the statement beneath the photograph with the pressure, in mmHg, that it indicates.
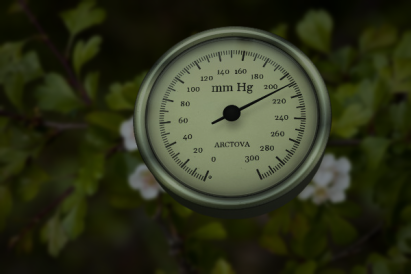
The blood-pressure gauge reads 210 mmHg
